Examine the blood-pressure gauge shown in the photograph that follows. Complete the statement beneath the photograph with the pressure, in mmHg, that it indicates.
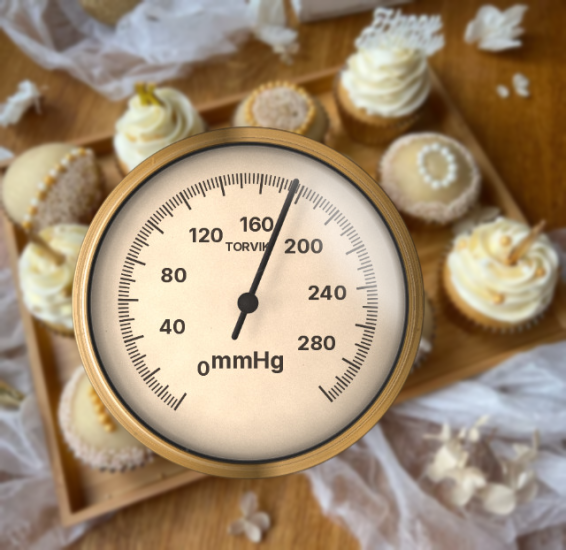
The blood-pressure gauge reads 176 mmHg
